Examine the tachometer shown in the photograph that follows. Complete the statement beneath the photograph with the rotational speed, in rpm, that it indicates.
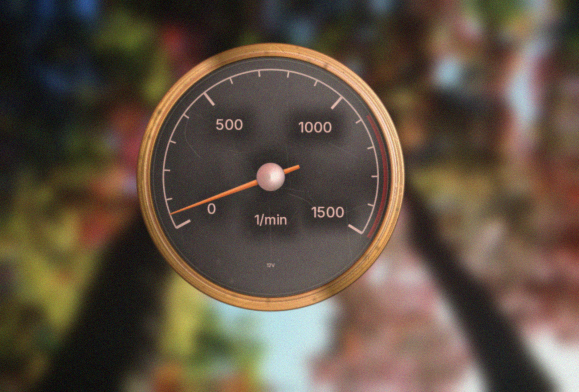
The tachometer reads 50 rpm
